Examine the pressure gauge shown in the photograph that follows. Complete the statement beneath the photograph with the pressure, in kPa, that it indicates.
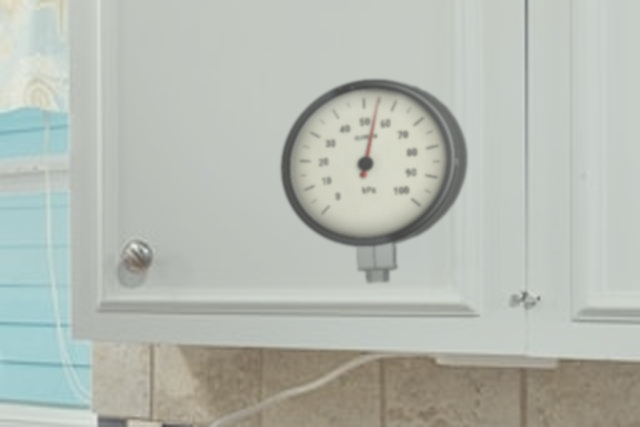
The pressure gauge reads 55 kPa
